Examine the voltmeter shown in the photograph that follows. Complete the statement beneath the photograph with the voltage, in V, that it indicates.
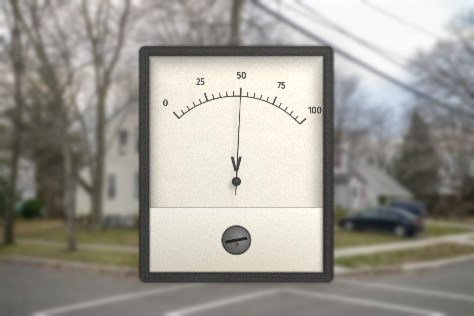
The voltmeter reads 50 V
